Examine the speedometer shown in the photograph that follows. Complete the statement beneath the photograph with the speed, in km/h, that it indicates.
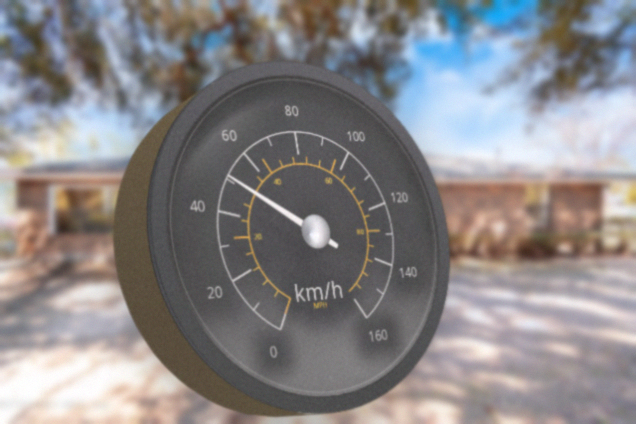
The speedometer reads 50 km/h
